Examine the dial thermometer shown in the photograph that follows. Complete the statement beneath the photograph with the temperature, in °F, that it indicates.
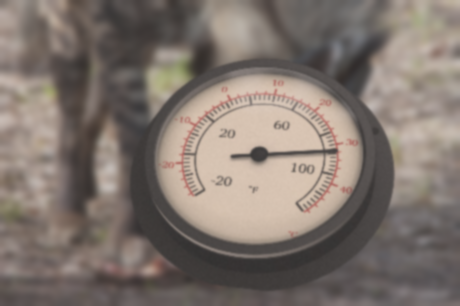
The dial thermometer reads 90 °F
